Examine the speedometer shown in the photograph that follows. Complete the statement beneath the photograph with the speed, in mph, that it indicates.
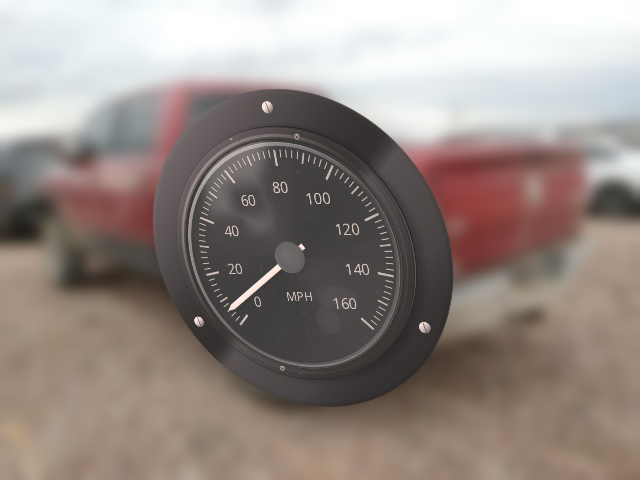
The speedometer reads 6 mph
